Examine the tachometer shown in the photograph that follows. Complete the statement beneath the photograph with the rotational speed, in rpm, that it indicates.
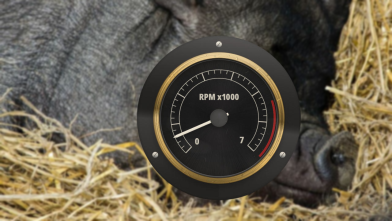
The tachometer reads 600 rpm
